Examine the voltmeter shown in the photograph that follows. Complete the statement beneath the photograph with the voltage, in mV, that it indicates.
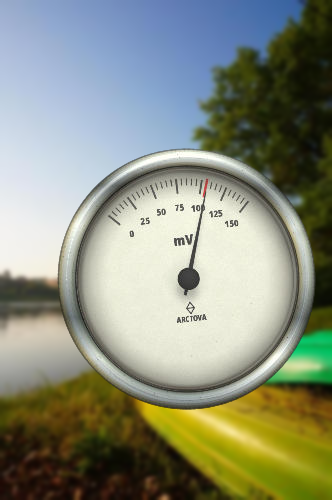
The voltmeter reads 105 mV
